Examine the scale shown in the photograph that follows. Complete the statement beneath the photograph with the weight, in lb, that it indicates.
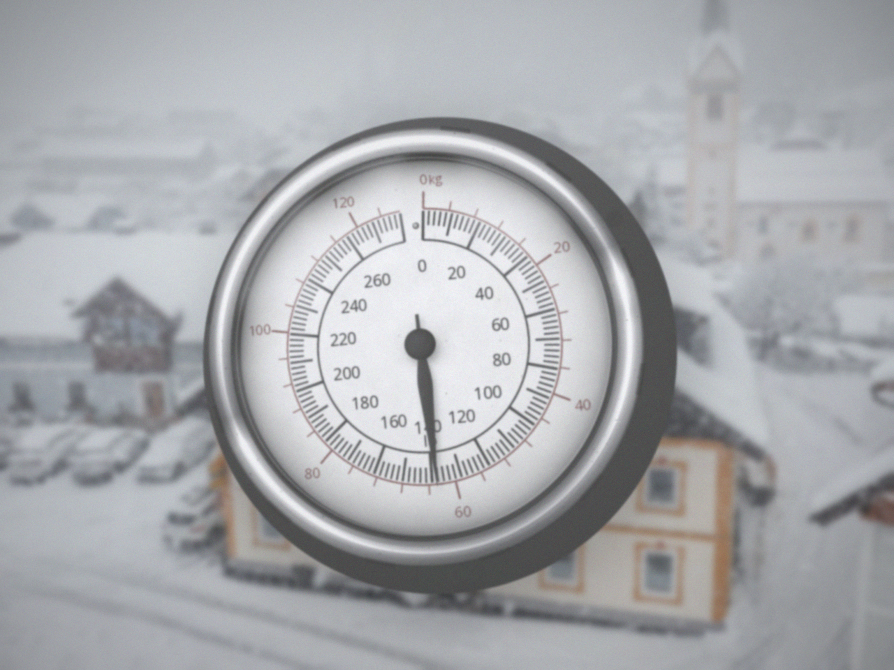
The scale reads 138 lb
